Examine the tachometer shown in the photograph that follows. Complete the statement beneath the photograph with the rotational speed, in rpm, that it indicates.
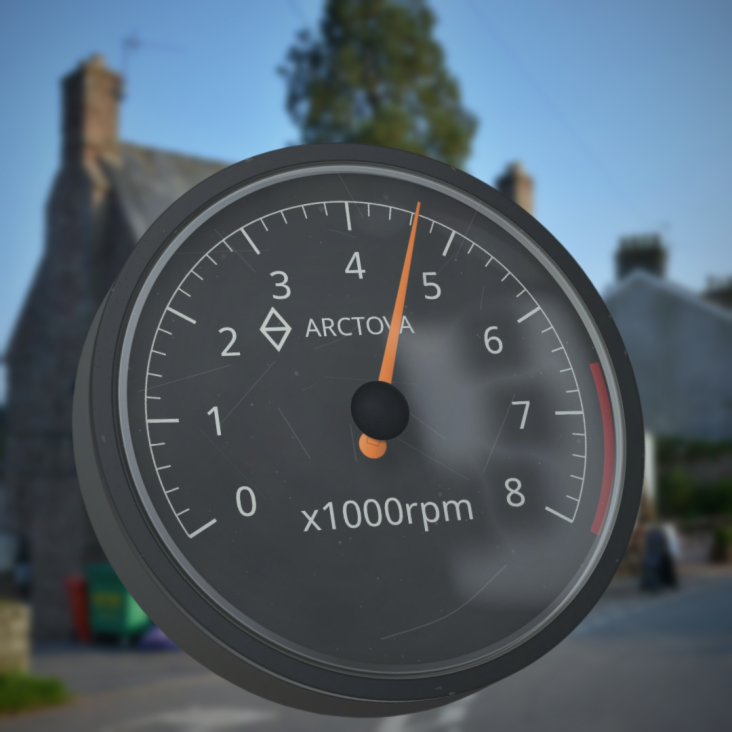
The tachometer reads 4600 rpm
